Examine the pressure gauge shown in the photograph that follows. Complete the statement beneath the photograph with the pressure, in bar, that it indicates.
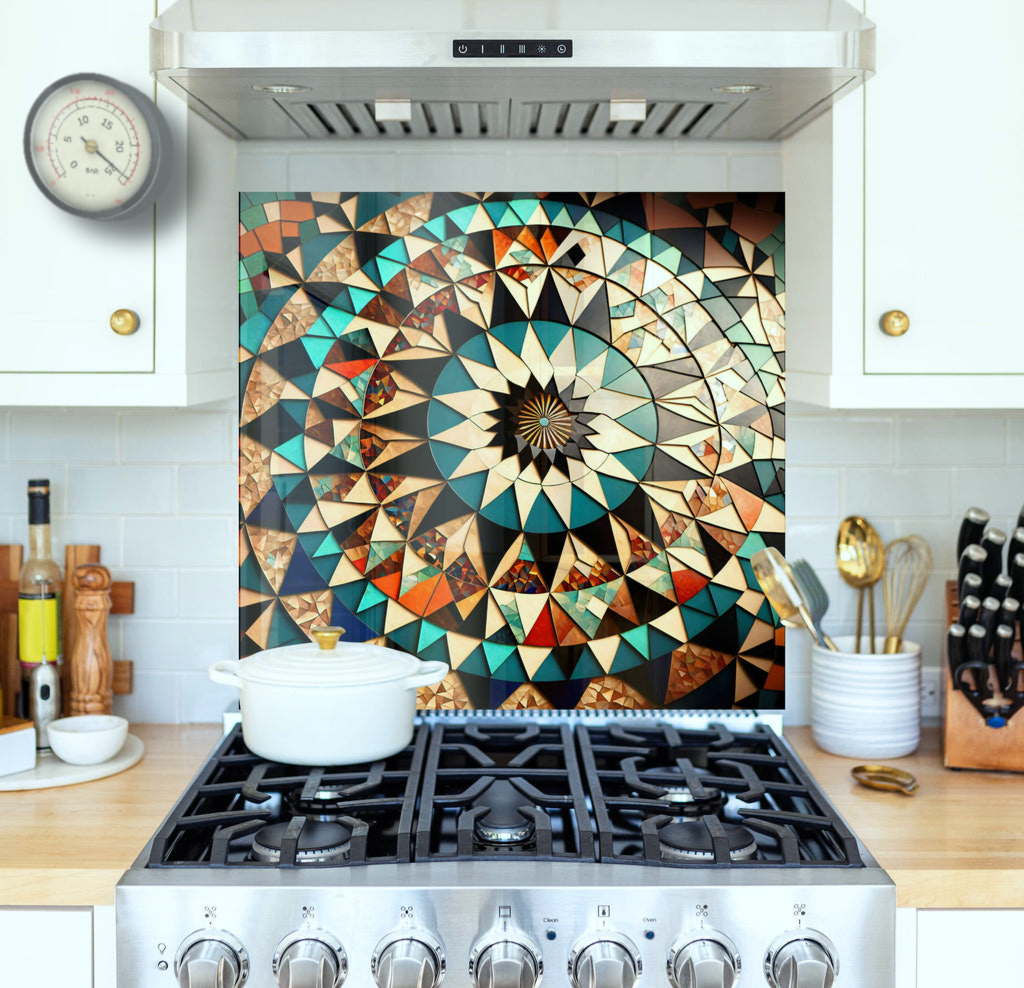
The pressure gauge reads 24 bar
